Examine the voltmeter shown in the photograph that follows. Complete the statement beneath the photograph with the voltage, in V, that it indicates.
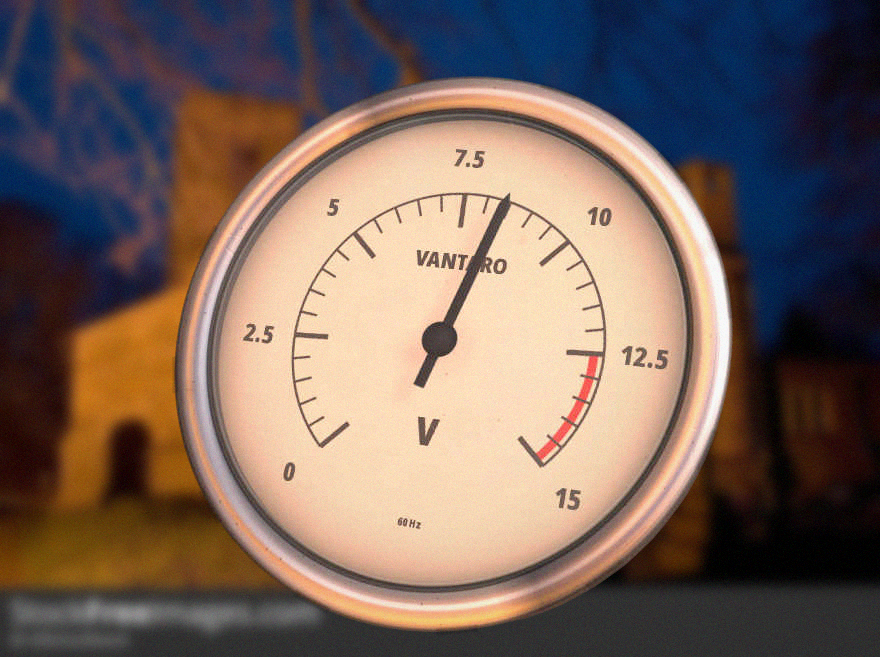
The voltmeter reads 8.5 V
